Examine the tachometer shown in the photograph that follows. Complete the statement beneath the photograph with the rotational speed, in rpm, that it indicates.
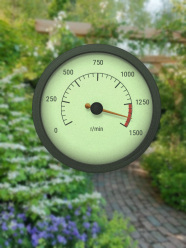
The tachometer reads 1400 rpm
